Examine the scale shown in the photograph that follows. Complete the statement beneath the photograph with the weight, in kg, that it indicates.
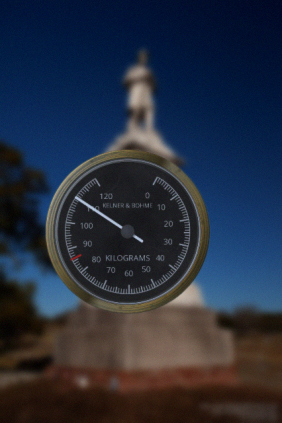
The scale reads 110 kg
